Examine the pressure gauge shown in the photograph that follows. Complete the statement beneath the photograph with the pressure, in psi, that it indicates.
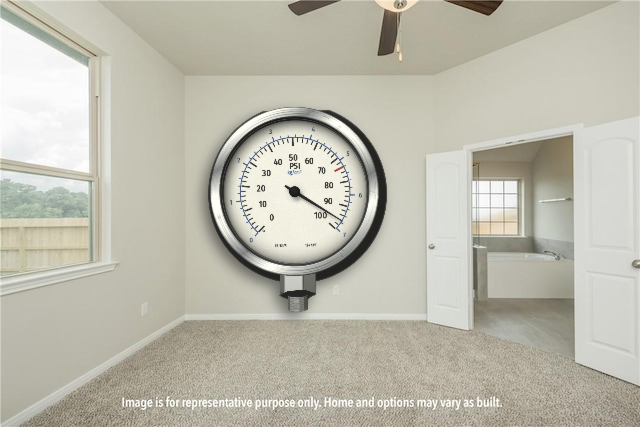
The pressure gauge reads 96 psi
